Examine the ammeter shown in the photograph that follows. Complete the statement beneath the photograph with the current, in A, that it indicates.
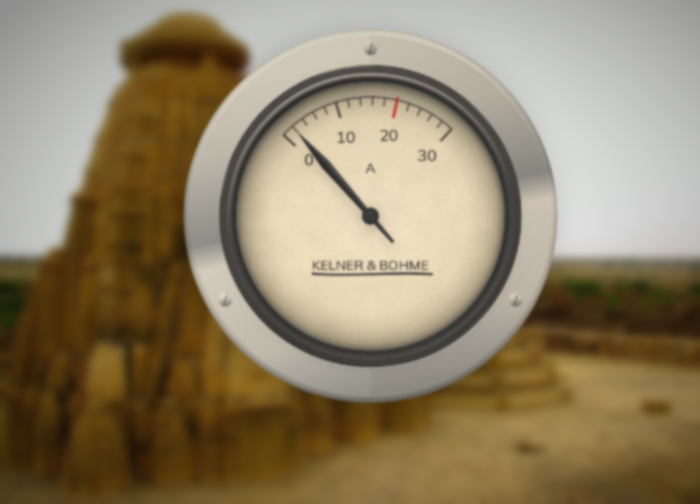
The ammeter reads 2 A
